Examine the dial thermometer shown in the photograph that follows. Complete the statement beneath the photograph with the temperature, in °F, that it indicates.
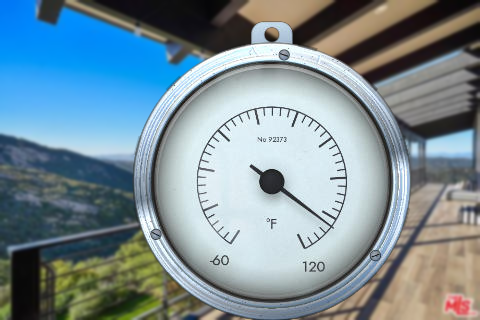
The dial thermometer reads 104 °F
